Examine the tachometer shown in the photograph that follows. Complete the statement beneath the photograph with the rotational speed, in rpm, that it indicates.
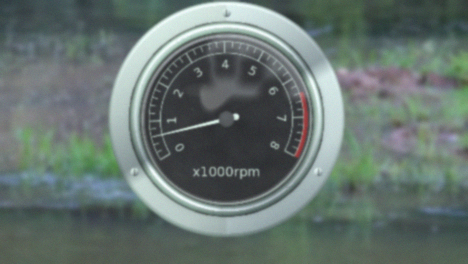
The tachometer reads 600 rpm
